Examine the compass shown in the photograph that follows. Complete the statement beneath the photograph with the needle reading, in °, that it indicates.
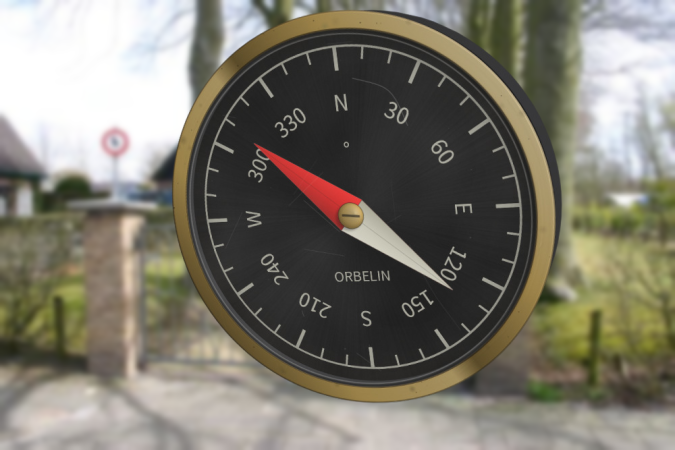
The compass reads 310 °
